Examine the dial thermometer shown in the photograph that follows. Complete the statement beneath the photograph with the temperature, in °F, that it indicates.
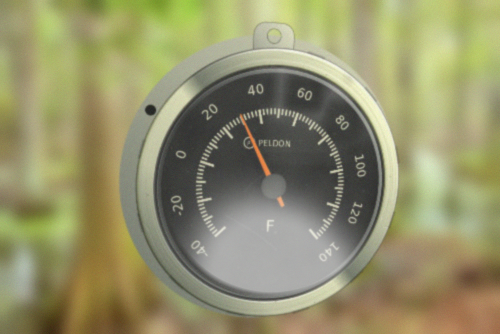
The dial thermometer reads 30 °F
